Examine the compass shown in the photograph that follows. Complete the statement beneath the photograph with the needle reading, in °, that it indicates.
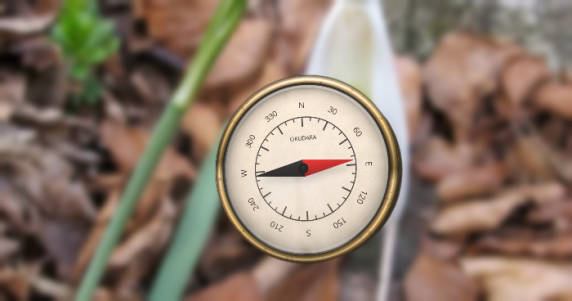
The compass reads 85 °
